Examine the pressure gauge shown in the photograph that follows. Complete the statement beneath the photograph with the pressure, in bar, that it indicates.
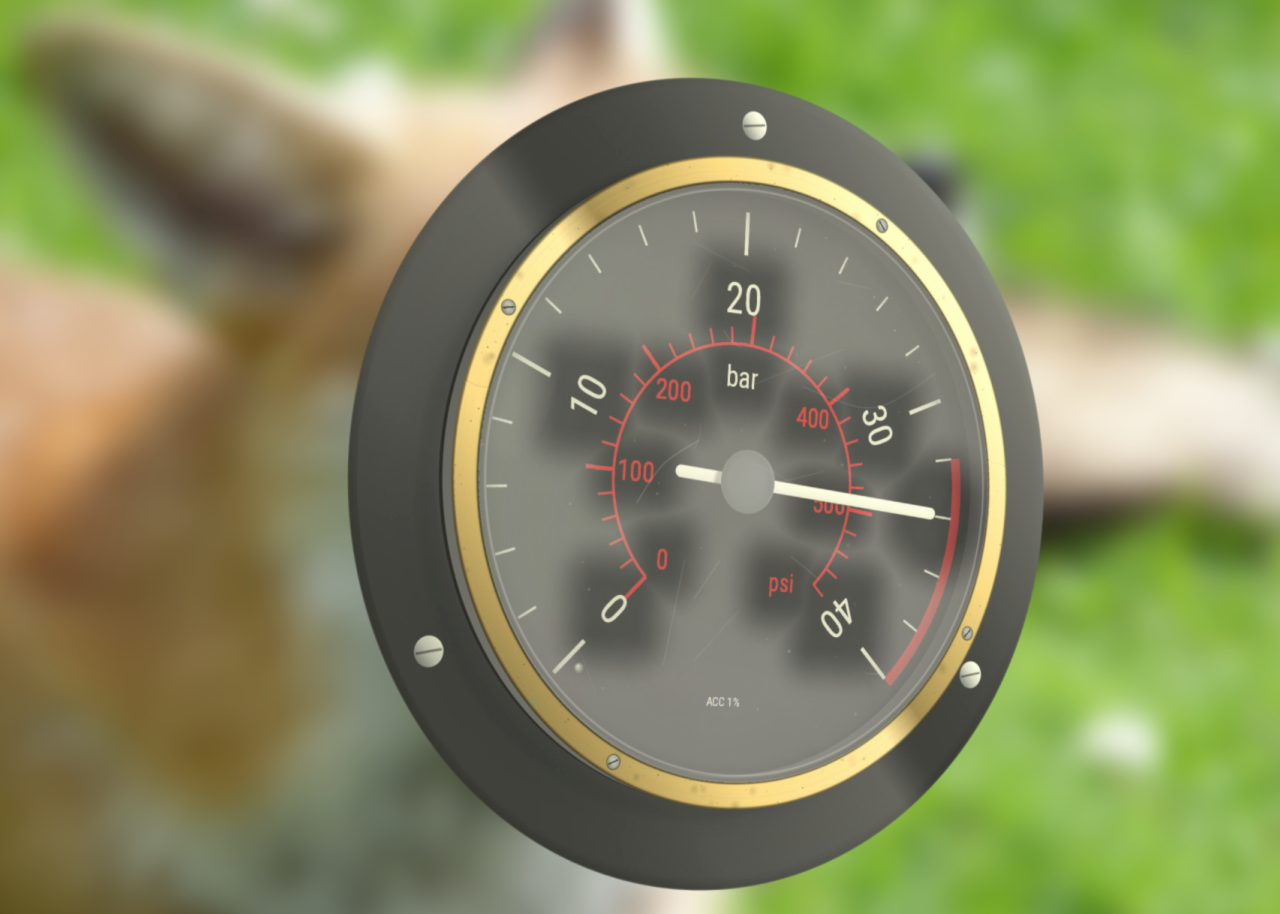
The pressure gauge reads 34 bar
